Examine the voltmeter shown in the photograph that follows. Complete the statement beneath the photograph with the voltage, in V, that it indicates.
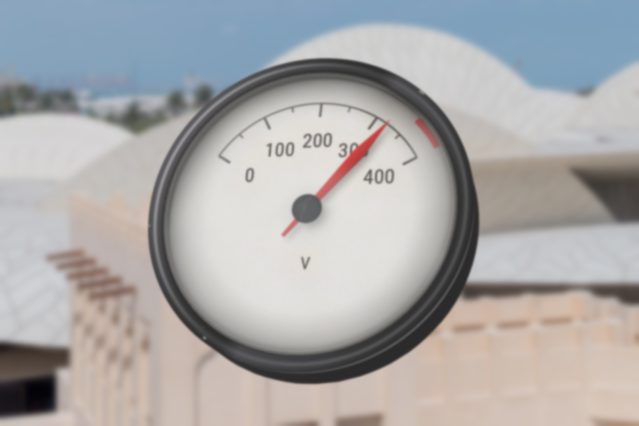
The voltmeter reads 325 V
